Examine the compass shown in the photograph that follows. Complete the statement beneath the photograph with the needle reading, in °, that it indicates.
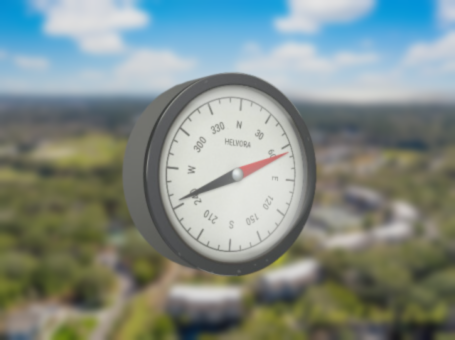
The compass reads 65 °
